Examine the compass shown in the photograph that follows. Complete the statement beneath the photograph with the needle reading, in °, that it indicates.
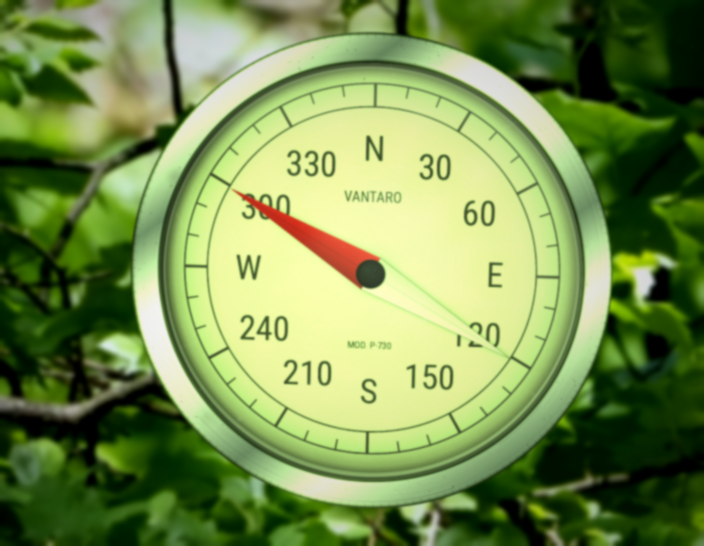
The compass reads 300 °
